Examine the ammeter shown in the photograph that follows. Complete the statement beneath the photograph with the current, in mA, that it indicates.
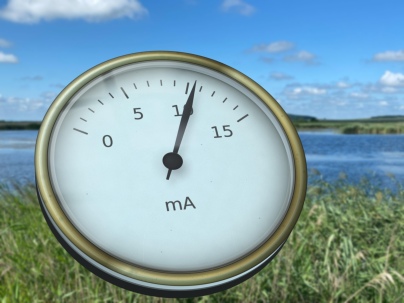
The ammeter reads 10.5 mA
